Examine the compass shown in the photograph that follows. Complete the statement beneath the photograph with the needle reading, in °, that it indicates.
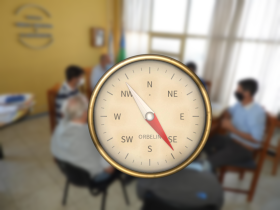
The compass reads 145 °
